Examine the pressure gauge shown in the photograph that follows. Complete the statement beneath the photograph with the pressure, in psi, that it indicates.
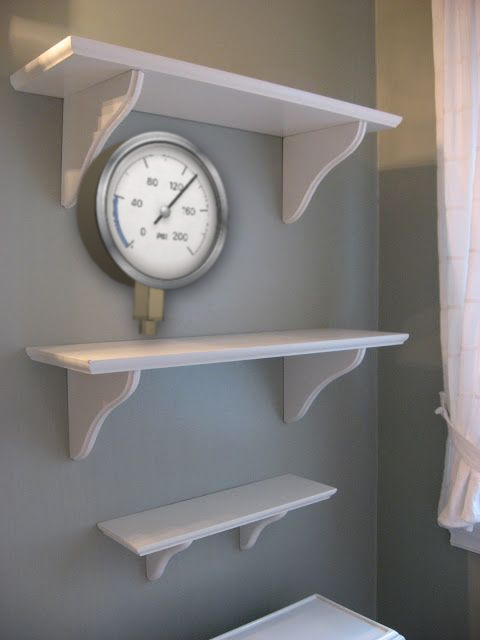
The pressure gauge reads 130 psi
